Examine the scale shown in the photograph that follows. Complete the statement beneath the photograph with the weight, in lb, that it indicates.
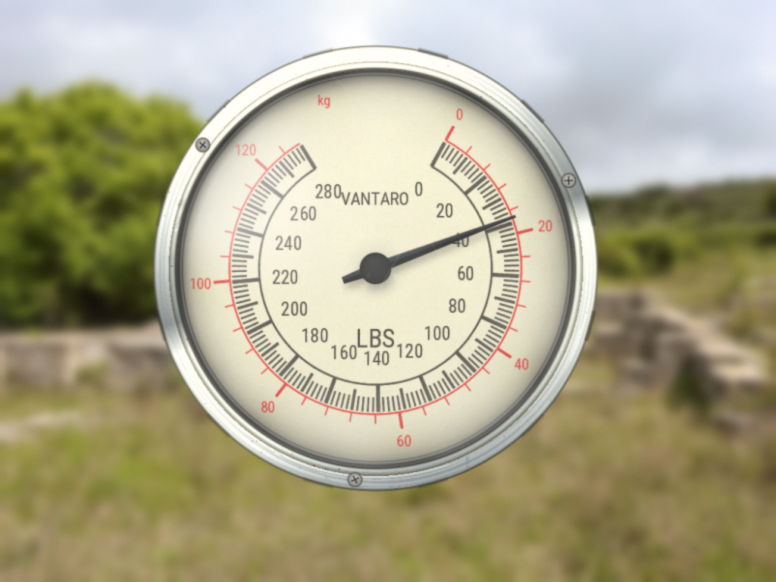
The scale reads 38 lb
